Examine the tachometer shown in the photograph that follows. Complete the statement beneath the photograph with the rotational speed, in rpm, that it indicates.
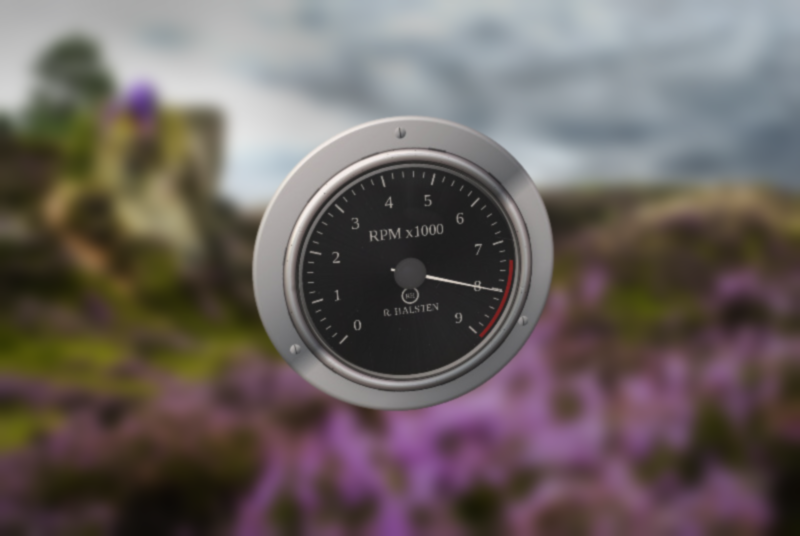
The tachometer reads 8000 rpm
